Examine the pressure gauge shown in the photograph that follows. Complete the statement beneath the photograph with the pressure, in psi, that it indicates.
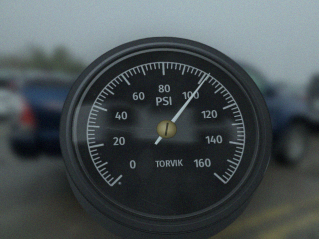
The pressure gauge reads 102 psi
